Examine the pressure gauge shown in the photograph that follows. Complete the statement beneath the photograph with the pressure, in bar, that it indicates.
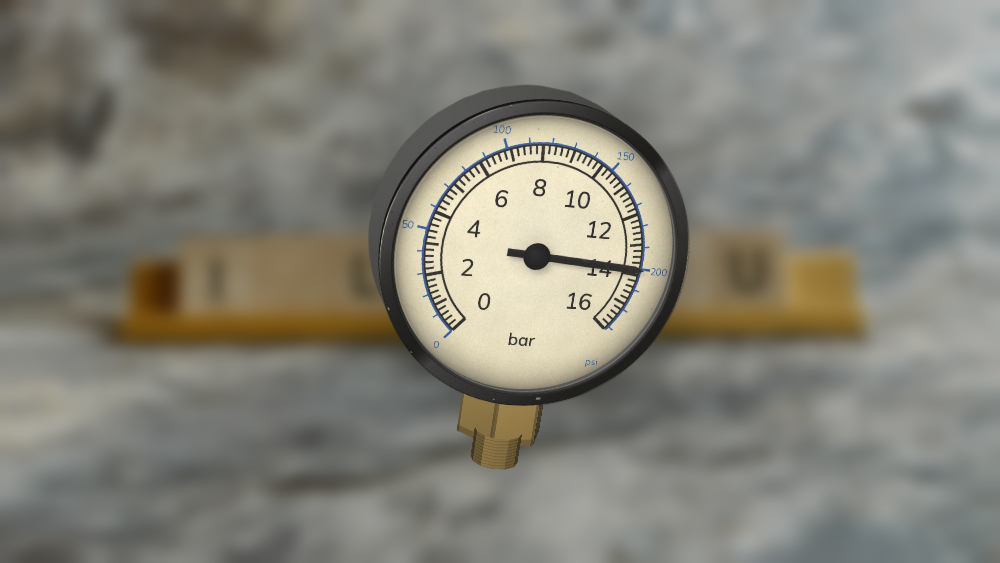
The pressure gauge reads 13.8 bar
